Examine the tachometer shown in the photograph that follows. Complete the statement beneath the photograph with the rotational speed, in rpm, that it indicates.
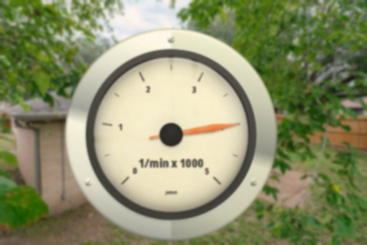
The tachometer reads 4000 rpm
